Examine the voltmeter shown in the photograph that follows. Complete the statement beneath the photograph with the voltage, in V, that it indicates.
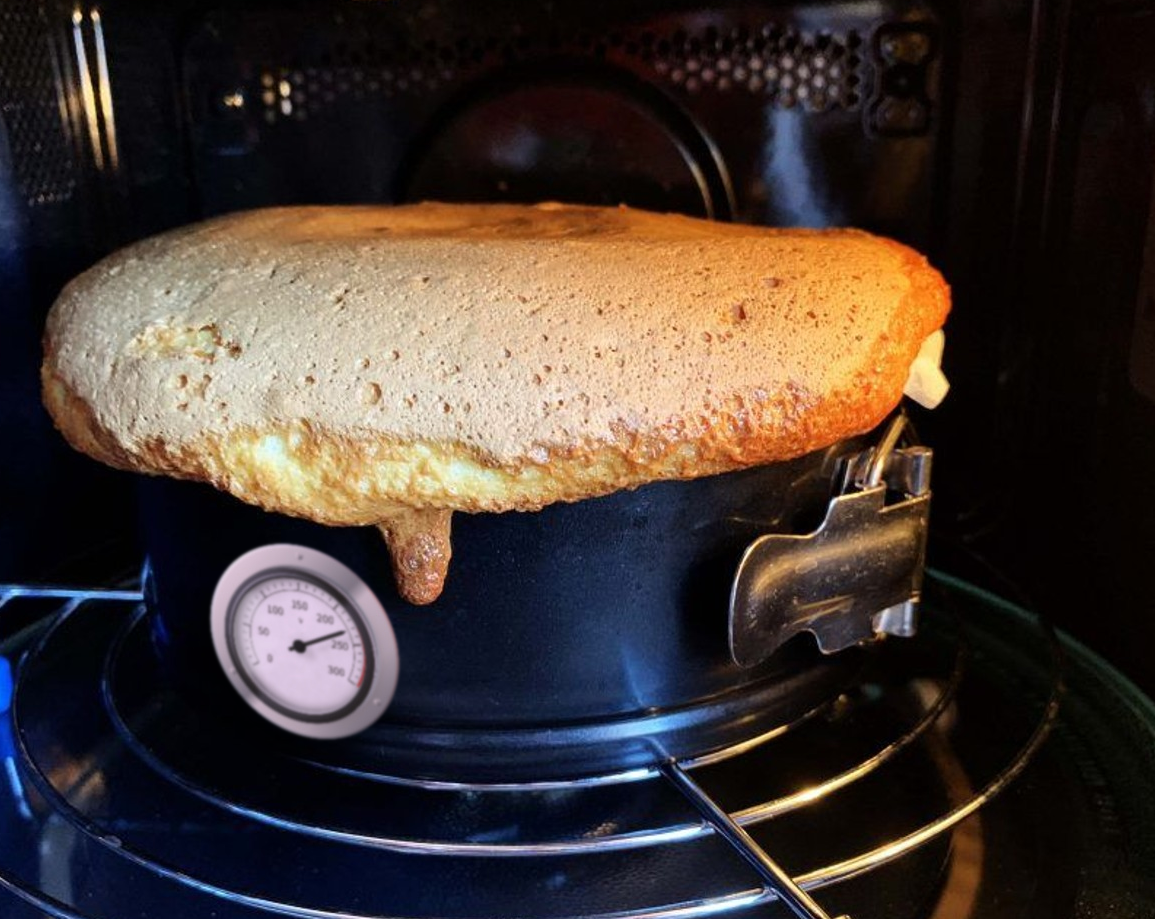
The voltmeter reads 230 V
